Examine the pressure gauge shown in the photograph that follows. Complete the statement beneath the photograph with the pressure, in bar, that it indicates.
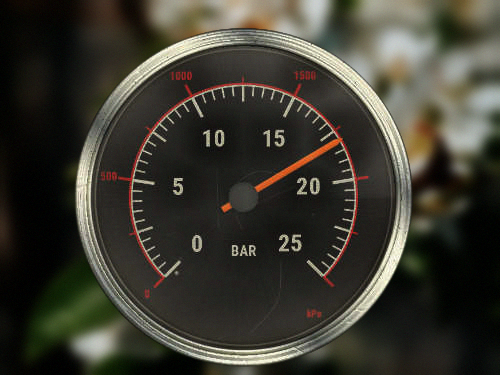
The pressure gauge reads 18 bar
